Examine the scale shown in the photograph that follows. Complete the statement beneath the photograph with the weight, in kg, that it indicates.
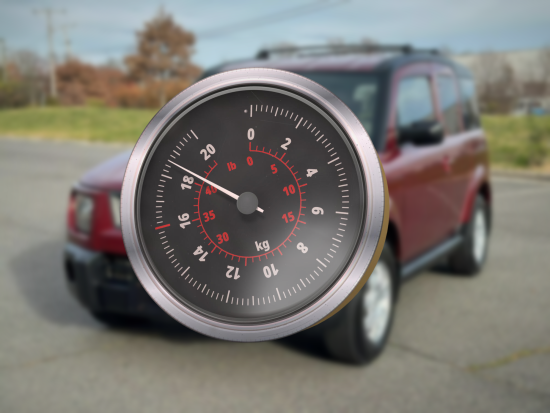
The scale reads 18.6 kg
